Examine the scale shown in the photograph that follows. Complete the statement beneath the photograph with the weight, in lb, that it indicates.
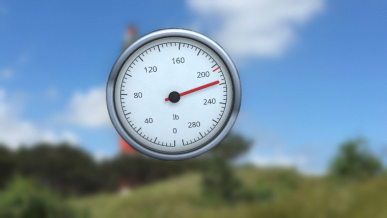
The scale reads 216 lb
